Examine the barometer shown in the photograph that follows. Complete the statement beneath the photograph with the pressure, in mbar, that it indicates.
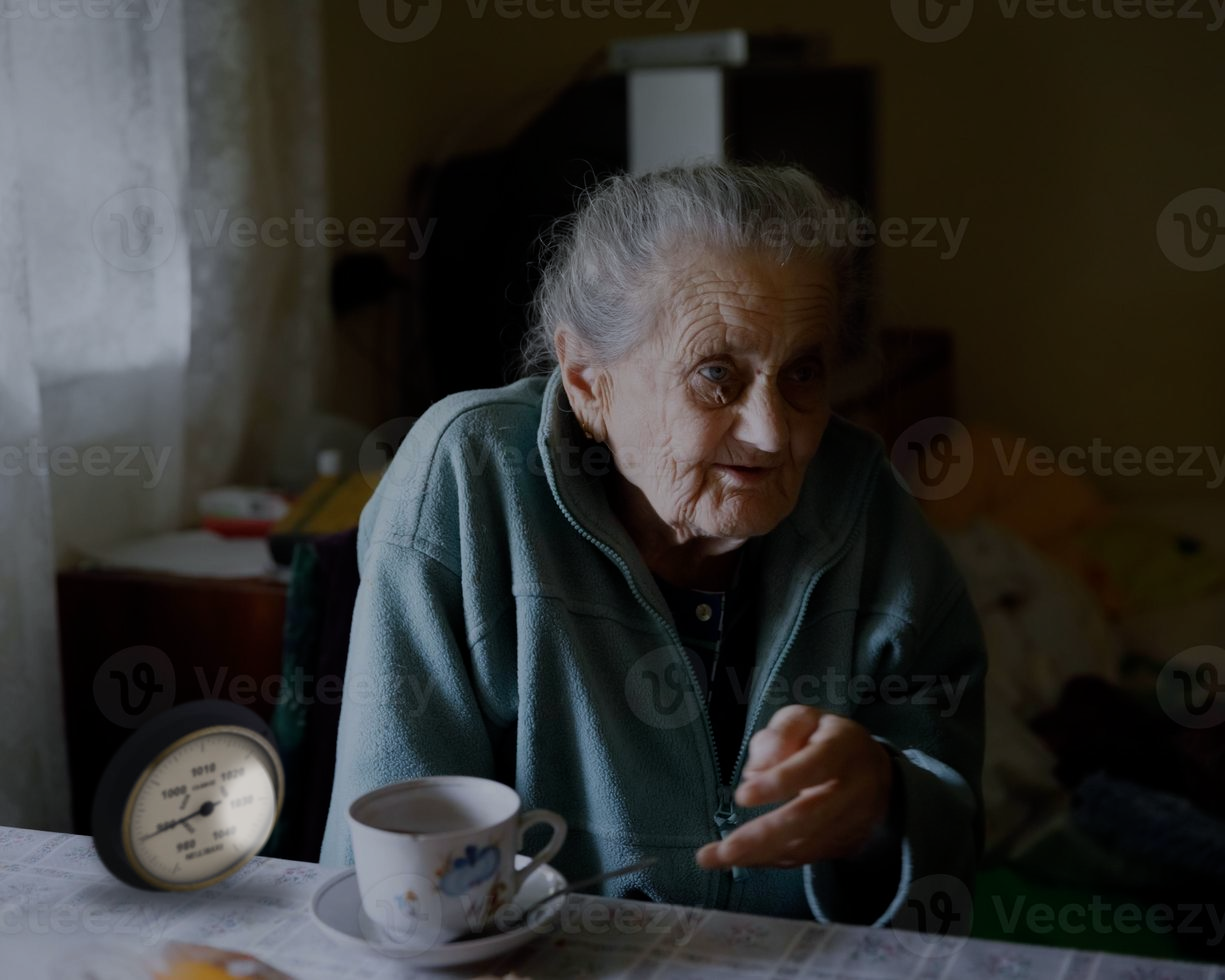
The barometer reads 990 mbar
